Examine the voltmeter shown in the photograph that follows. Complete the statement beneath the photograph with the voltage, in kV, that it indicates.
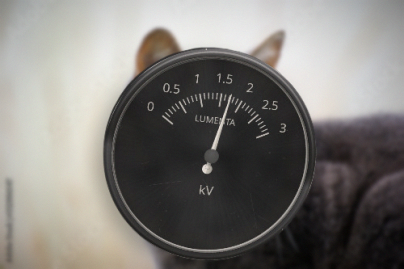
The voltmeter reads 1.7 kV
